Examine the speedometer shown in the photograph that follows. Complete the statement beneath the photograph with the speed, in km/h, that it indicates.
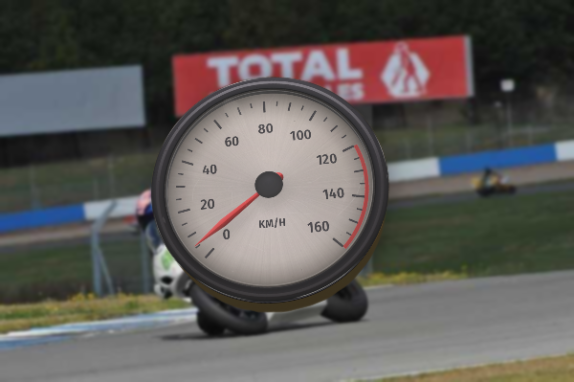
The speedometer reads 5 km/h
